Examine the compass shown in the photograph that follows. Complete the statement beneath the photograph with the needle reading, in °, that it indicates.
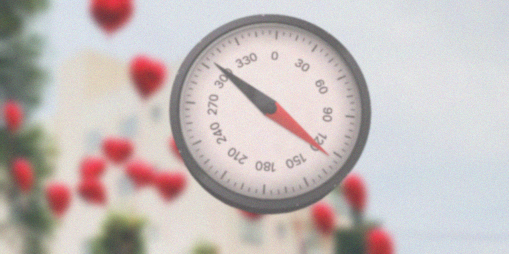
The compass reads 125 °
